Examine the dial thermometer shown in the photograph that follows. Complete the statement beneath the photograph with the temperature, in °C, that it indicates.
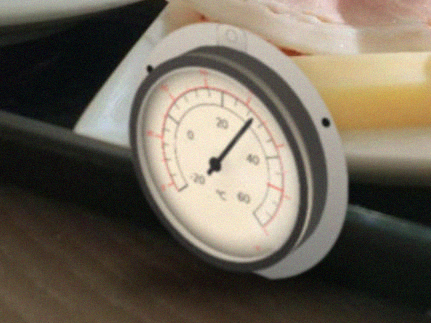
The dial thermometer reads 30 °C
